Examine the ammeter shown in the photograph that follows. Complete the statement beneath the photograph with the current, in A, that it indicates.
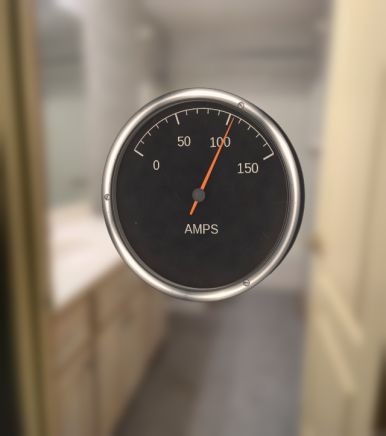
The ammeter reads 105 A
